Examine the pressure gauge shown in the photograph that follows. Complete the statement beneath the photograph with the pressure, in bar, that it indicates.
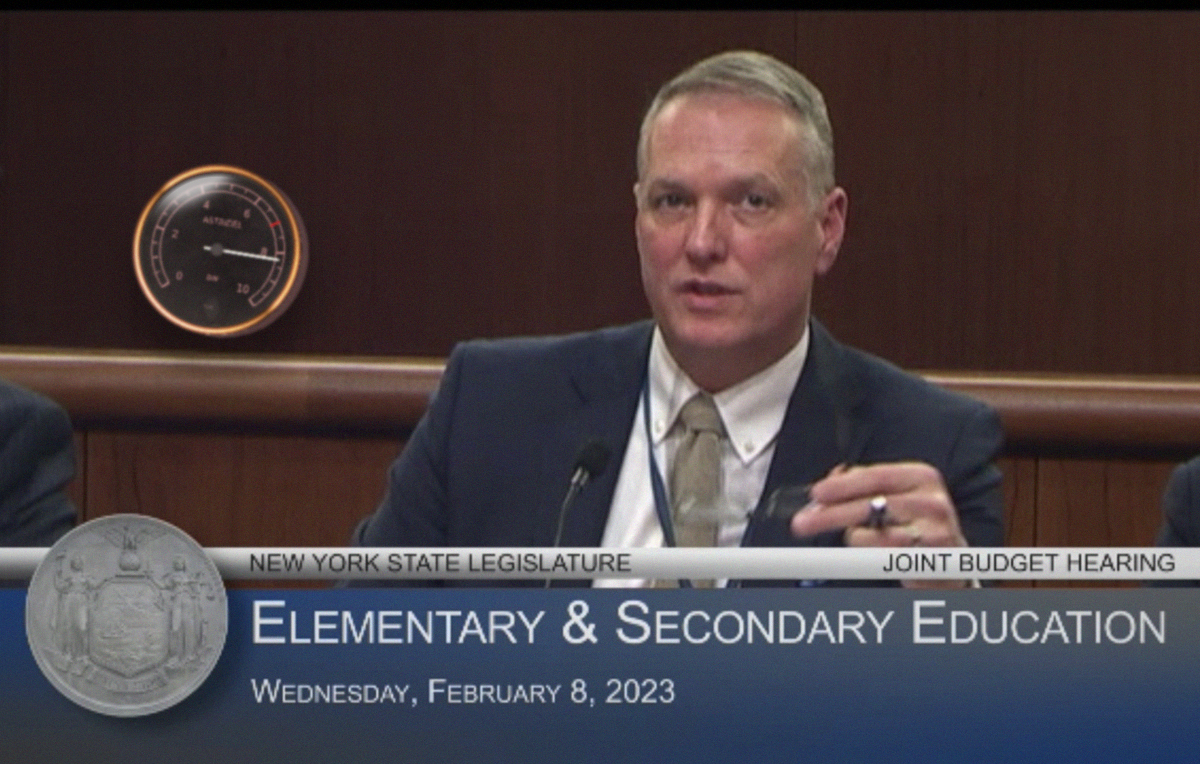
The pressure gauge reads 8.25 bar
